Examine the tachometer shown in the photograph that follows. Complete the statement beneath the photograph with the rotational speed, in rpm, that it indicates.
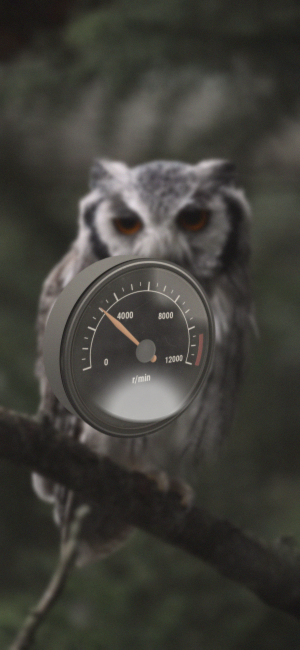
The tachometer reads 3000 rpm
